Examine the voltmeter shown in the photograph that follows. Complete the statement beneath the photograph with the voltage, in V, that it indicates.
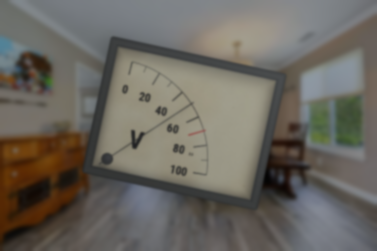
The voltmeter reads 50 V
